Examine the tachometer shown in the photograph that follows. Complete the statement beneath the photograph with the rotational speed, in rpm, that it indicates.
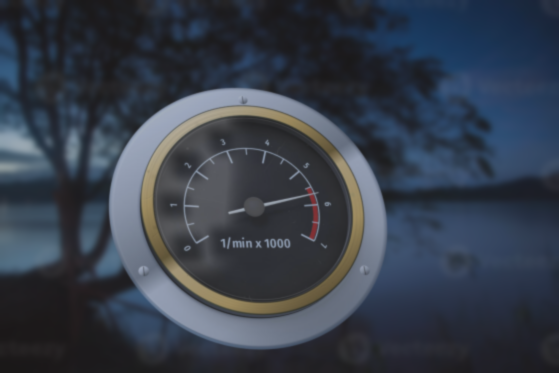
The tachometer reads 5750 rpm
